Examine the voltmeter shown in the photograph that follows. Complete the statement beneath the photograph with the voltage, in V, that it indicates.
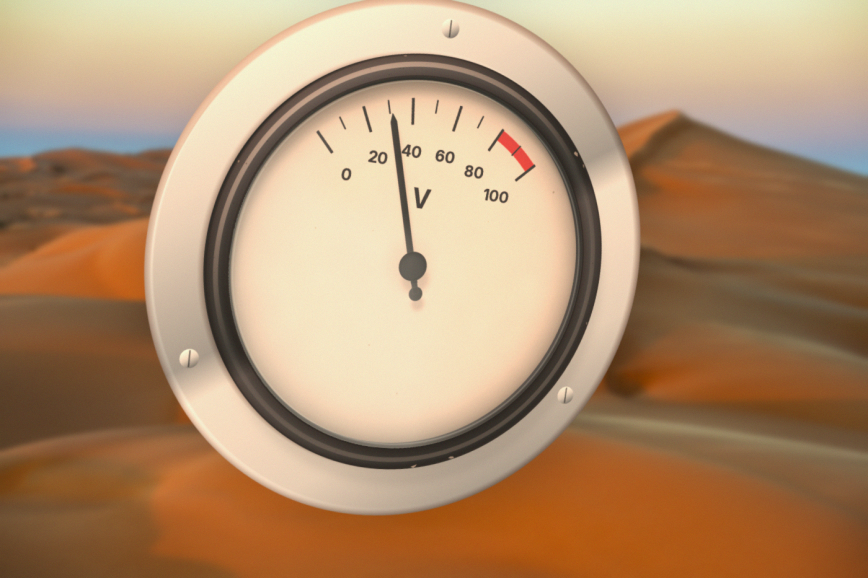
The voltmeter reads 30 V
